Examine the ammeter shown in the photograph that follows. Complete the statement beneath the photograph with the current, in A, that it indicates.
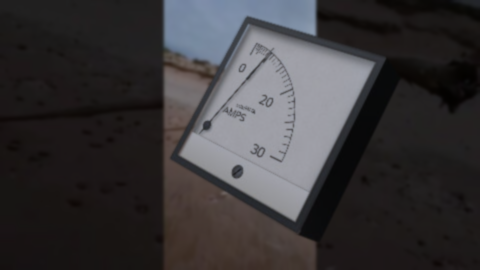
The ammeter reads 10 A
